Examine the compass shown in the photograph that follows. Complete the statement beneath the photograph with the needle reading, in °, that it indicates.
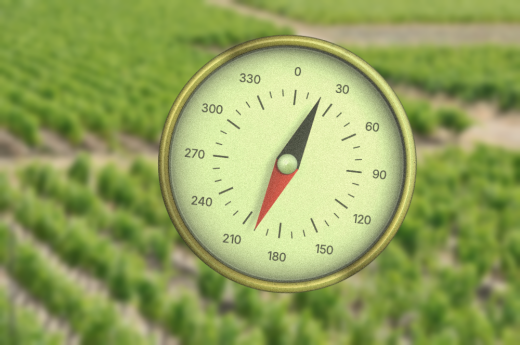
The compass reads 200 °
